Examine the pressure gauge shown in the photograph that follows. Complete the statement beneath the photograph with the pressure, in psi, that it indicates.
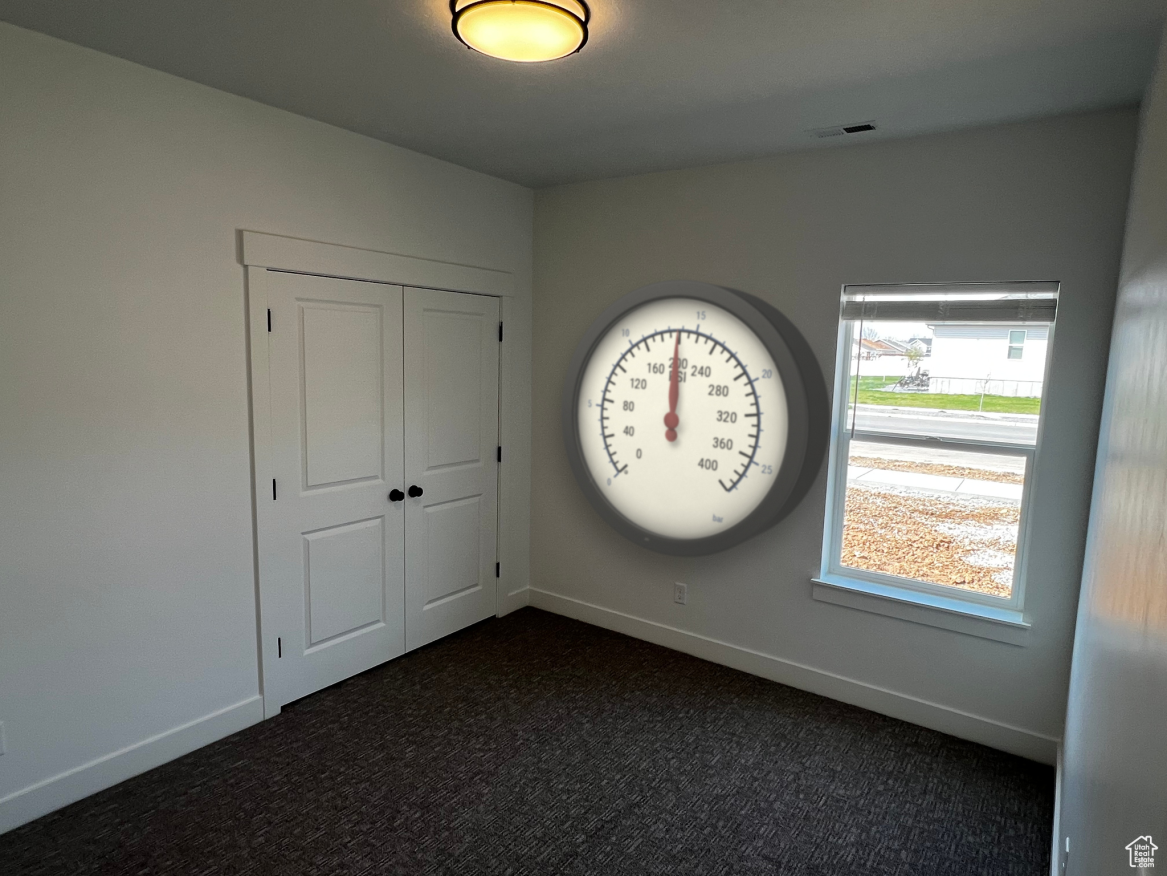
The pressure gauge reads 200 psi
